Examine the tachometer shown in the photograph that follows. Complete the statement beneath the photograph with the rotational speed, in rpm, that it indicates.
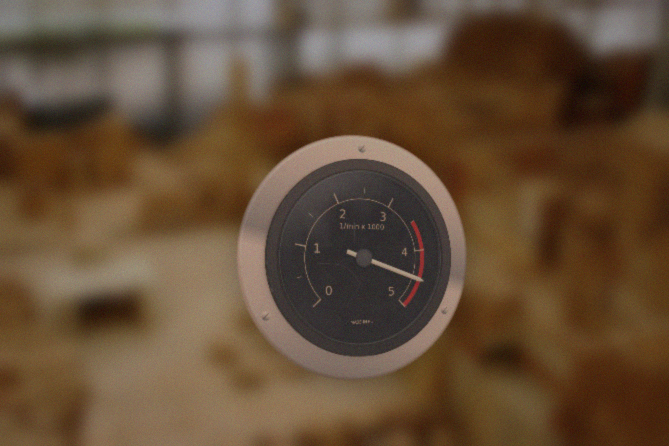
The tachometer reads 4500 rpm
